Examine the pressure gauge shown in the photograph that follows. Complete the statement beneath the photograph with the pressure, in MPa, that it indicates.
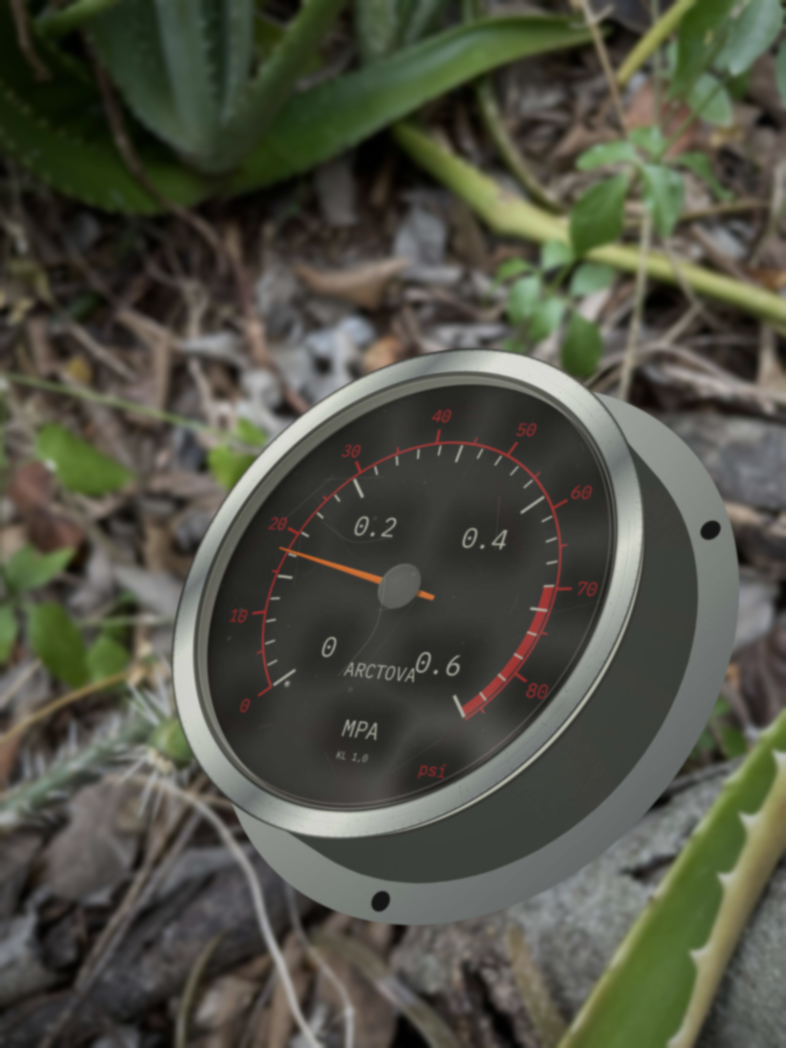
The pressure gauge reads 0.12 MPa
